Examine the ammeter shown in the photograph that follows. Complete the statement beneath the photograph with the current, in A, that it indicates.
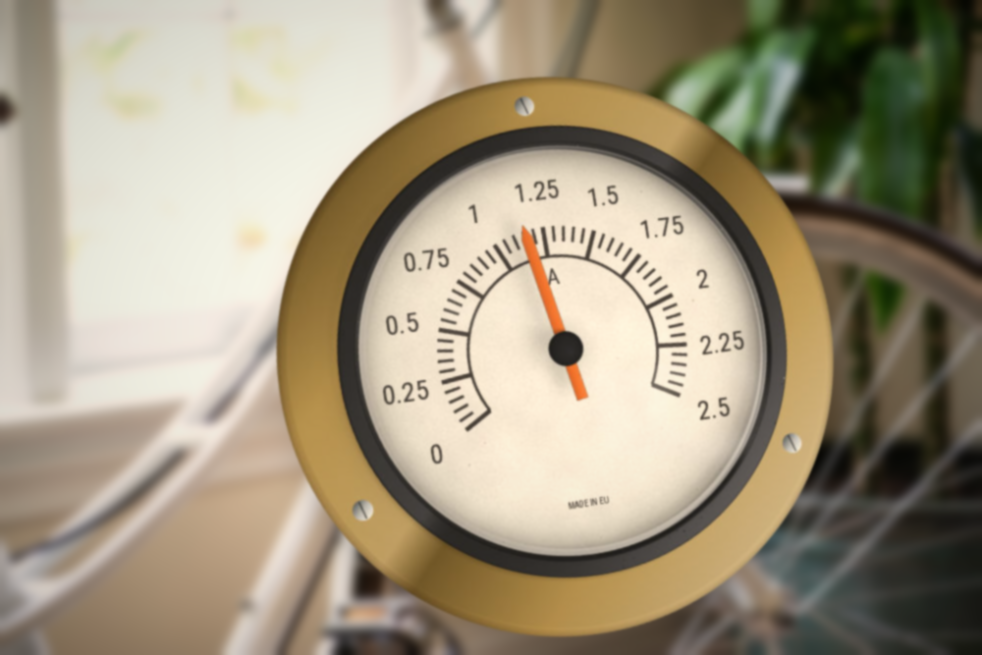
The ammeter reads 1.15 A
